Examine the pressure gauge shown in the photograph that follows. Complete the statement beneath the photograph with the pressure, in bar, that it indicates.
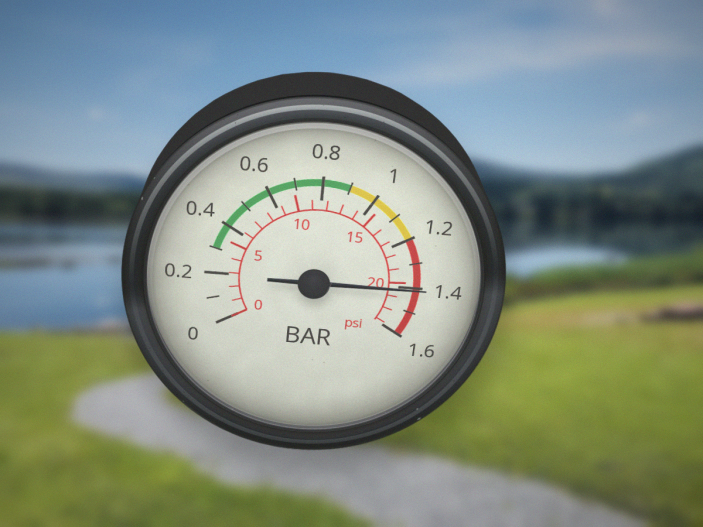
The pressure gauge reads 1.4 bar
